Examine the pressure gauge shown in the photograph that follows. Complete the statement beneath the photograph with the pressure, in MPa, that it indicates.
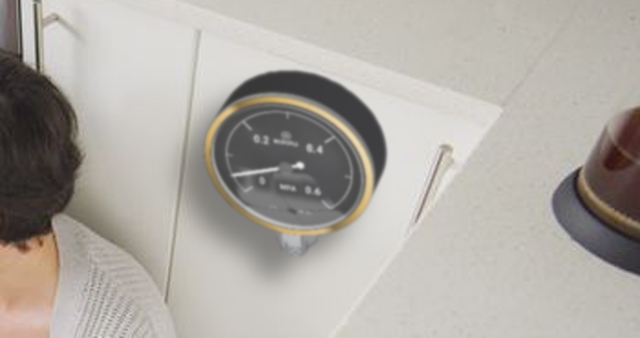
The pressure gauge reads 0.05 MPa
